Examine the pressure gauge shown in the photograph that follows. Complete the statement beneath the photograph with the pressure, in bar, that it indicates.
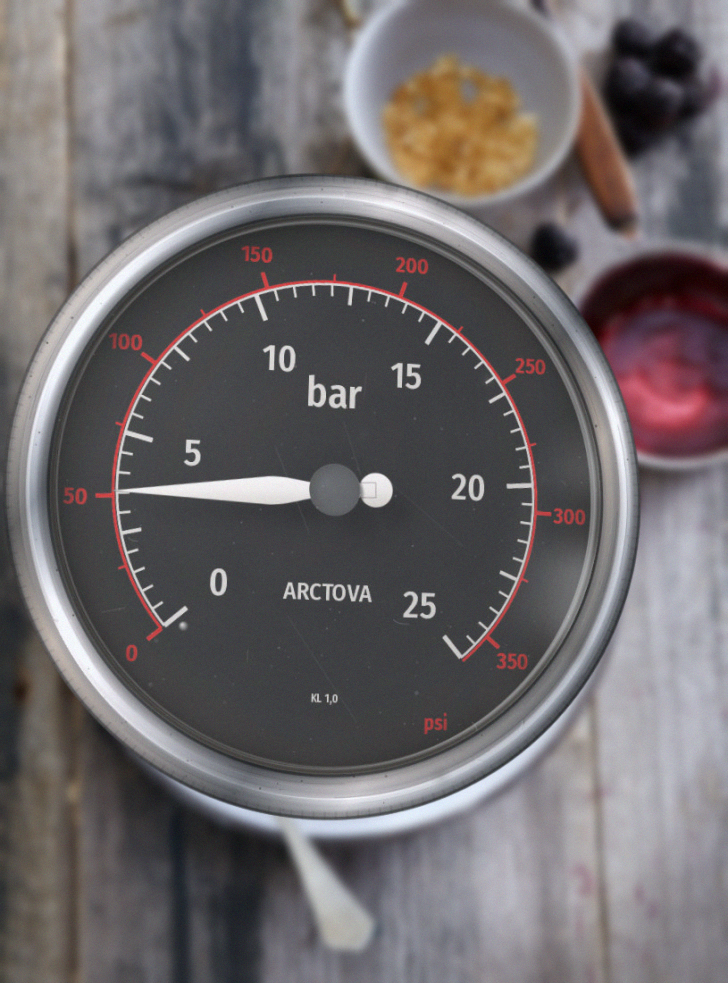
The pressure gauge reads 3.5 bar
